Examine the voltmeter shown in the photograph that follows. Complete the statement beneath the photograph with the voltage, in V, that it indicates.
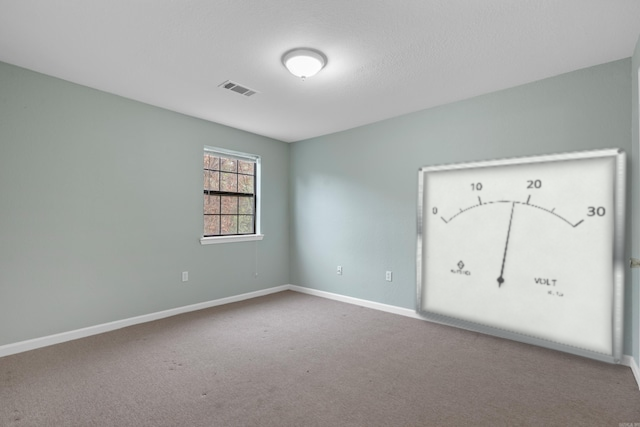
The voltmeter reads 17.5 V
